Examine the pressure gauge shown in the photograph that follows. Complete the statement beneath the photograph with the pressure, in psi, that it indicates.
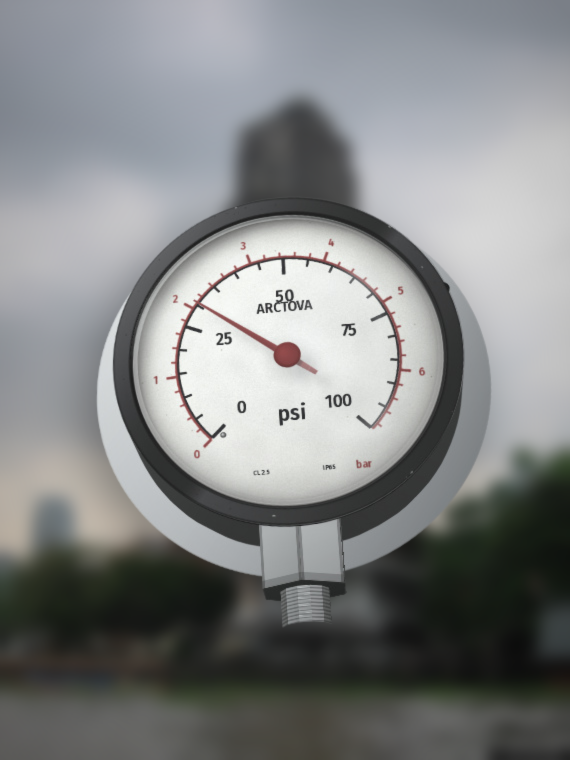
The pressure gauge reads 30 psi
